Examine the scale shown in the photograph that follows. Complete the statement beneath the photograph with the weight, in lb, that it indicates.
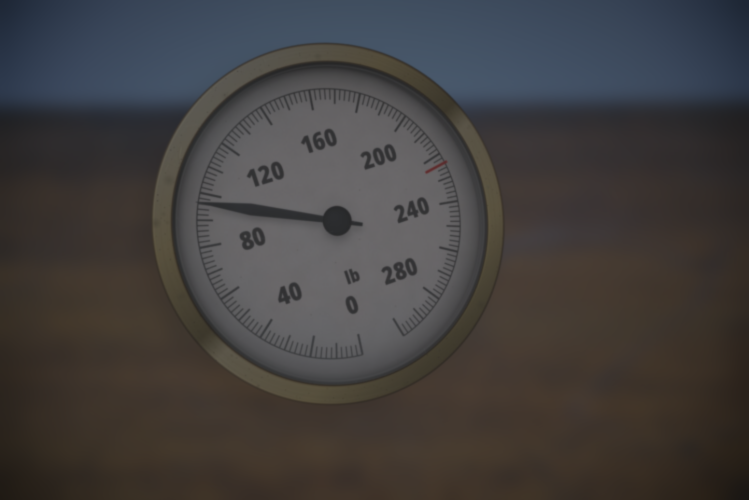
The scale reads 96 lb
